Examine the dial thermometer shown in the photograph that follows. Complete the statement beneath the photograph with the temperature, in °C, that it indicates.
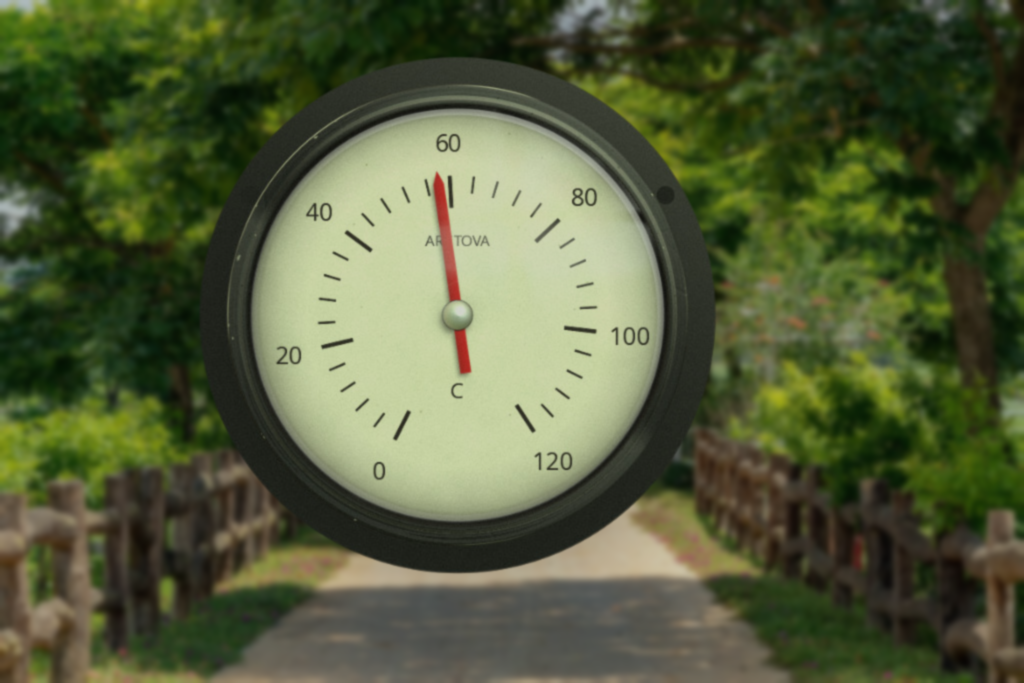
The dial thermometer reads 58 °C
